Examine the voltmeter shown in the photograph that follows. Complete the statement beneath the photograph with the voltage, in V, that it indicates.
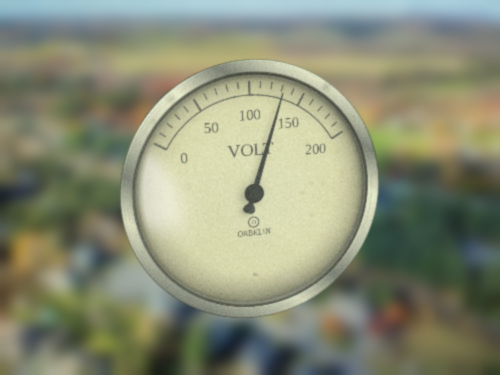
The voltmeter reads 130 V
